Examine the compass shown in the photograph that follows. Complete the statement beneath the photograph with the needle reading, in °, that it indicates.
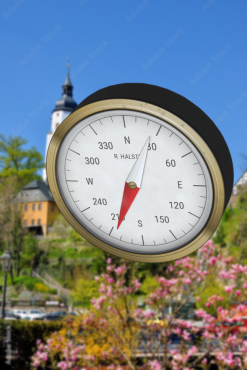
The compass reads 205 °
